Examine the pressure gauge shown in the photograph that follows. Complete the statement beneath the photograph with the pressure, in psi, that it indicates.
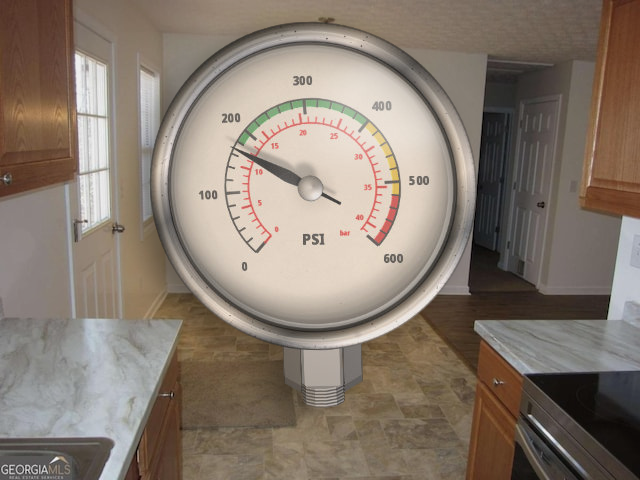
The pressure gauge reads 170 psi
